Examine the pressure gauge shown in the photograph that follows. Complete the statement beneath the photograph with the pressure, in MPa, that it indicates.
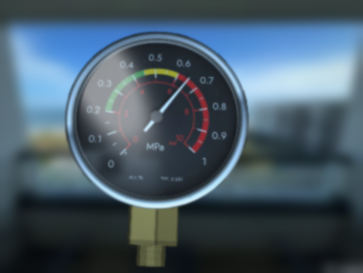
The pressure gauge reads 0.65 MPa
